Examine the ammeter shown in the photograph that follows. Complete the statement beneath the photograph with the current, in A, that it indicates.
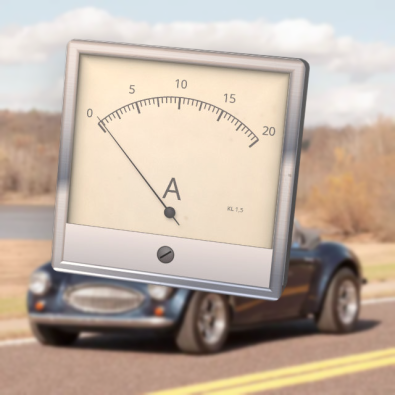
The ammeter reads 0.5 A
